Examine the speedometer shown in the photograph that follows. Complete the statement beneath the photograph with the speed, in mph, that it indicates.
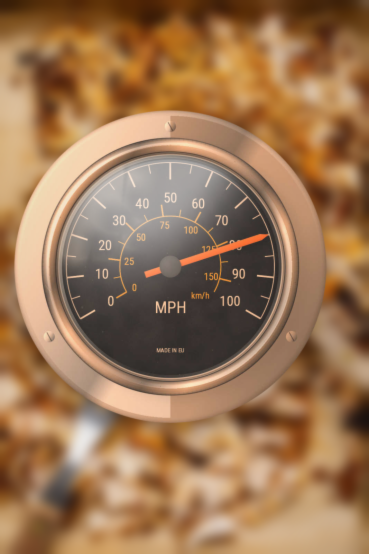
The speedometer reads 80 mph
